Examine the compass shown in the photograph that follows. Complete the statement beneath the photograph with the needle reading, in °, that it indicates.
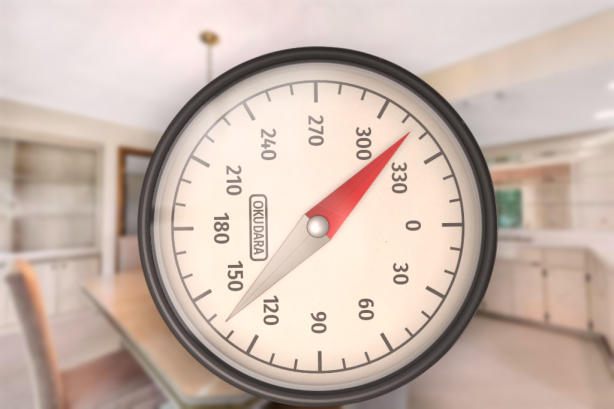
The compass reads 315 °
